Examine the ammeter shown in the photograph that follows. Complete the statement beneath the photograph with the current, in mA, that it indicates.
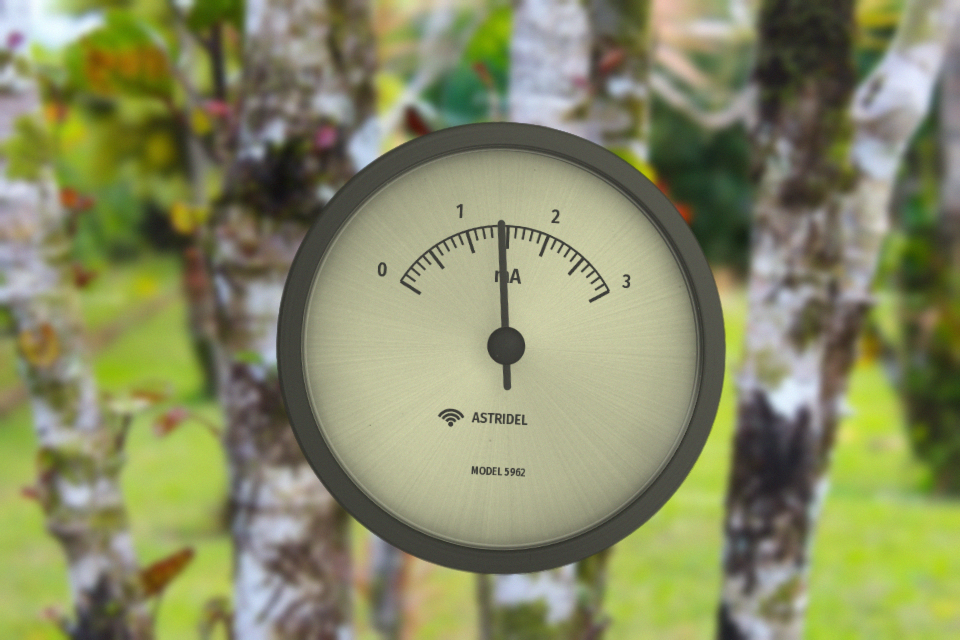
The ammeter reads 1.4 mA
